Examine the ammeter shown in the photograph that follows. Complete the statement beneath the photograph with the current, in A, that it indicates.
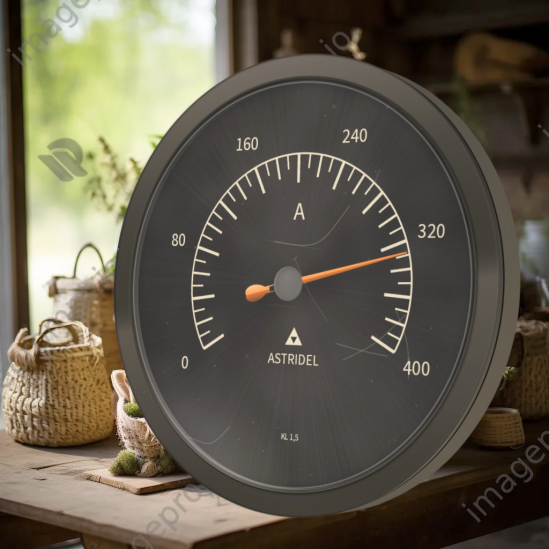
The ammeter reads 330 A
